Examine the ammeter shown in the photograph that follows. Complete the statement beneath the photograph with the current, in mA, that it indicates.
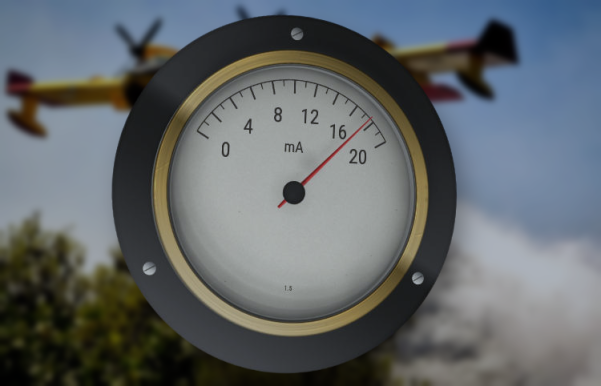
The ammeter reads 17.5 mA
